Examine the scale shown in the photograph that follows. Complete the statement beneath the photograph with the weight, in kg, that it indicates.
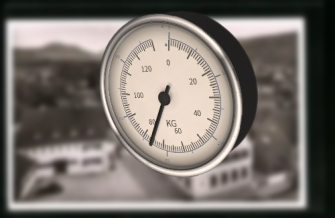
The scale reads 75 kg
